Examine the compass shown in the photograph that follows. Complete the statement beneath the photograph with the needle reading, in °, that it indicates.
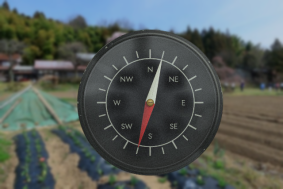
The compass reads 195 °
